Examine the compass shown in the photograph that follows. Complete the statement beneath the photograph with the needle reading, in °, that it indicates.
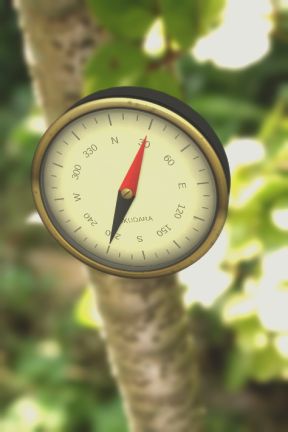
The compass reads 30 °
